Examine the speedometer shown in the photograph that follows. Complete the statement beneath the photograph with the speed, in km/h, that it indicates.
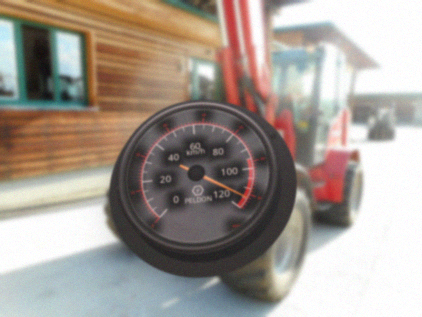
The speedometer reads 115 km/h
